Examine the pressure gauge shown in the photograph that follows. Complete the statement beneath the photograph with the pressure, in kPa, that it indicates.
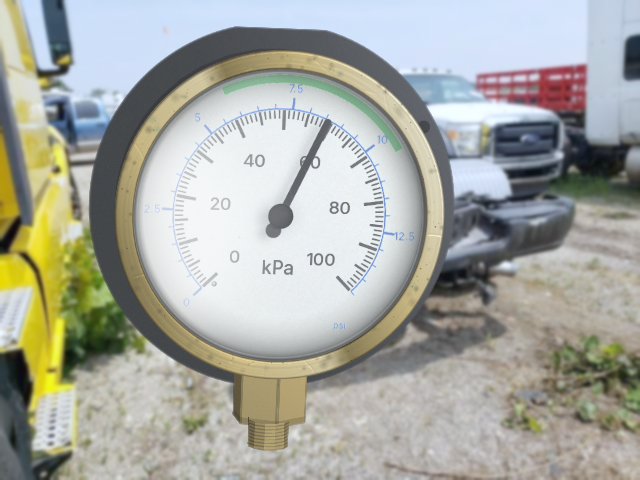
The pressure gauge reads 59 kPa
